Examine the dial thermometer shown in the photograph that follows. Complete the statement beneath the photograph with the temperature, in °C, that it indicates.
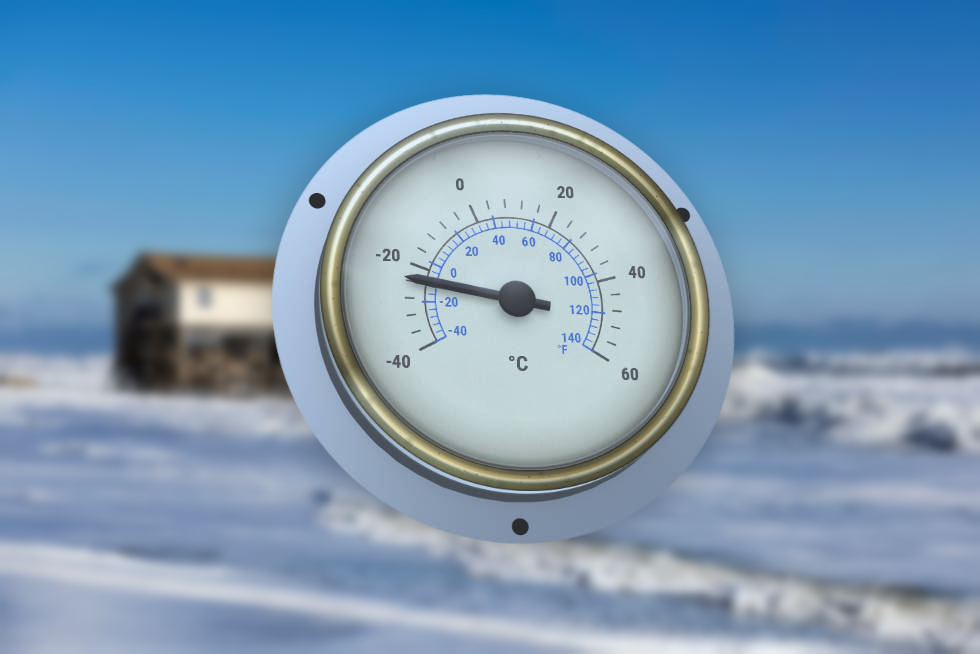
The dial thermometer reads -24 °C
